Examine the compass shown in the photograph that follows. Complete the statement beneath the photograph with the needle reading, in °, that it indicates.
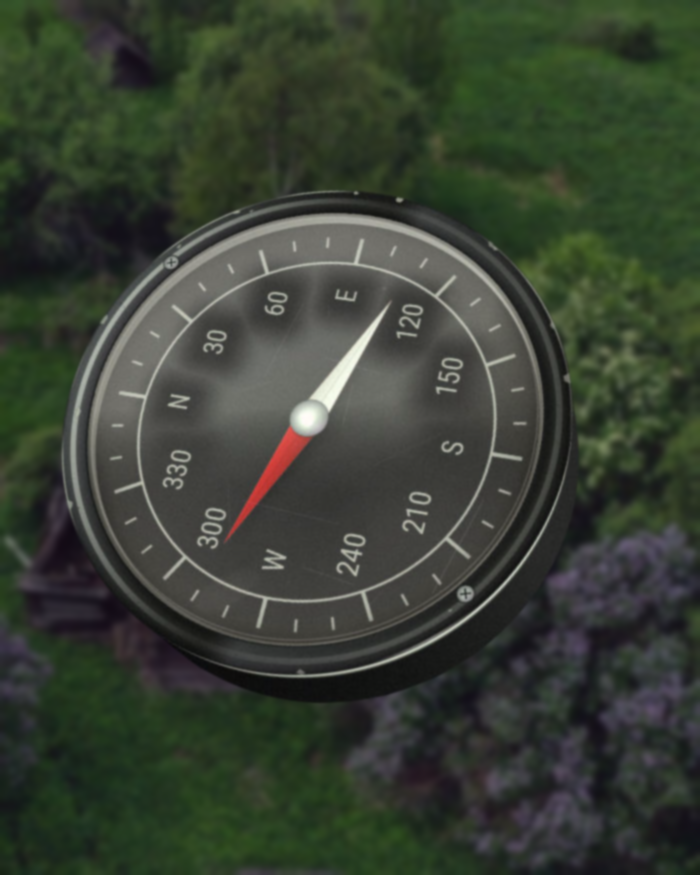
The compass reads 290 °
